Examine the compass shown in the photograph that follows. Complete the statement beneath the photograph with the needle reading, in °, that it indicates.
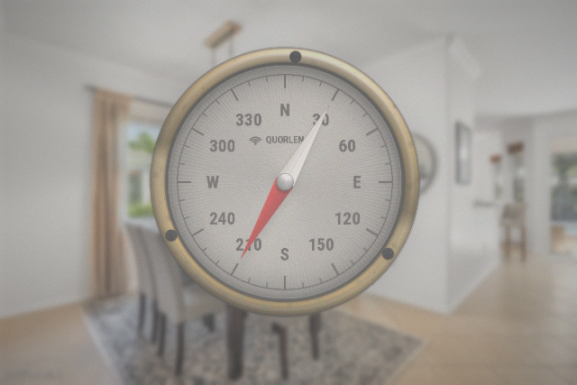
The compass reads 210 °
